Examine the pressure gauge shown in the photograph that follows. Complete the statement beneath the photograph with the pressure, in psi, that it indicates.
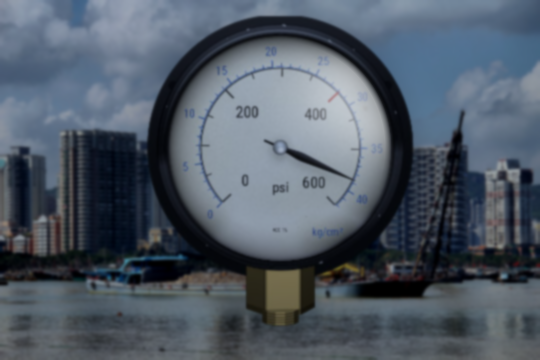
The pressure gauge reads 550 psi
